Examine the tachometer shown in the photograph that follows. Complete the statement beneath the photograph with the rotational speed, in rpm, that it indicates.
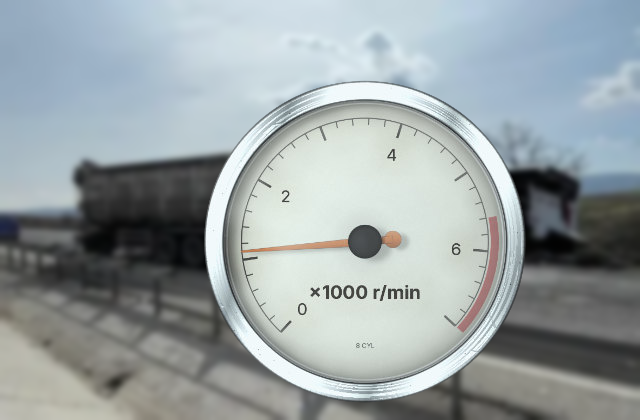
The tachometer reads 1100 rpm
